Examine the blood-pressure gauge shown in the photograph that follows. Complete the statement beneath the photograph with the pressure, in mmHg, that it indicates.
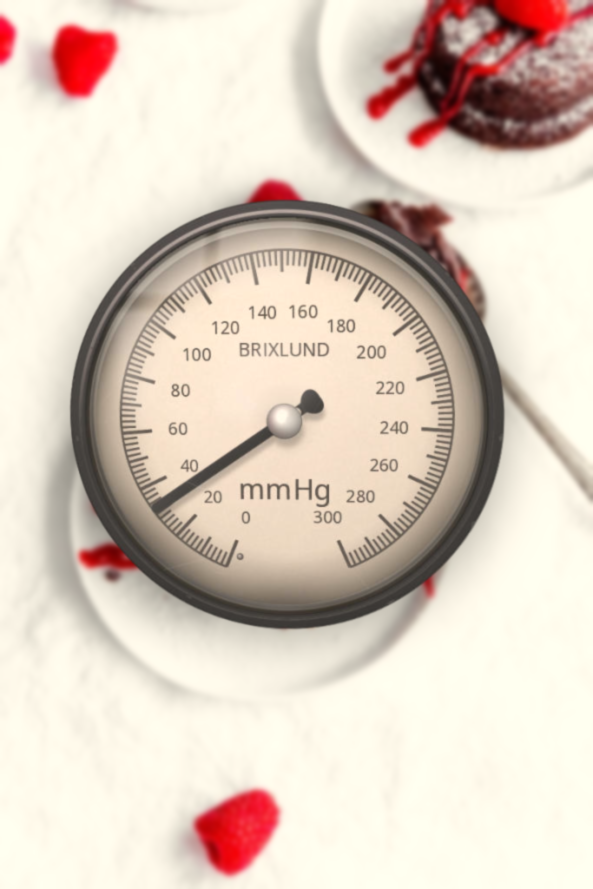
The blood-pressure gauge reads 32 mmHg
